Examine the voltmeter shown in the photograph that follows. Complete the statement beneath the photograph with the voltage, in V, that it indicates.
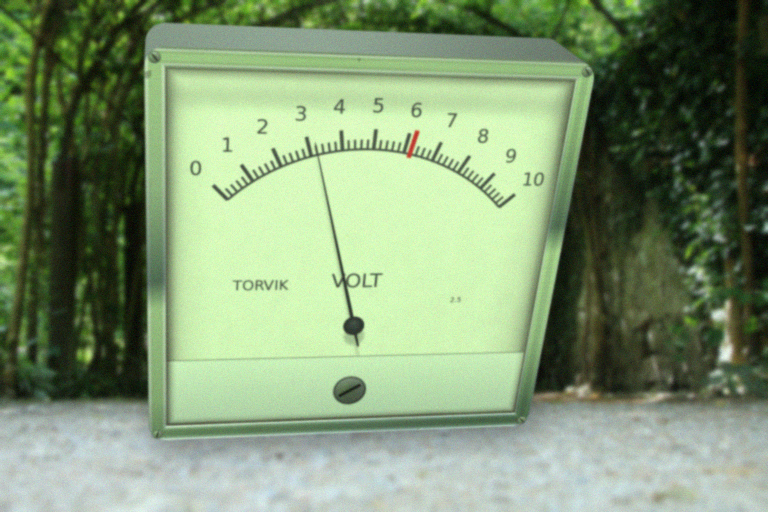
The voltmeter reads 3.2 V
